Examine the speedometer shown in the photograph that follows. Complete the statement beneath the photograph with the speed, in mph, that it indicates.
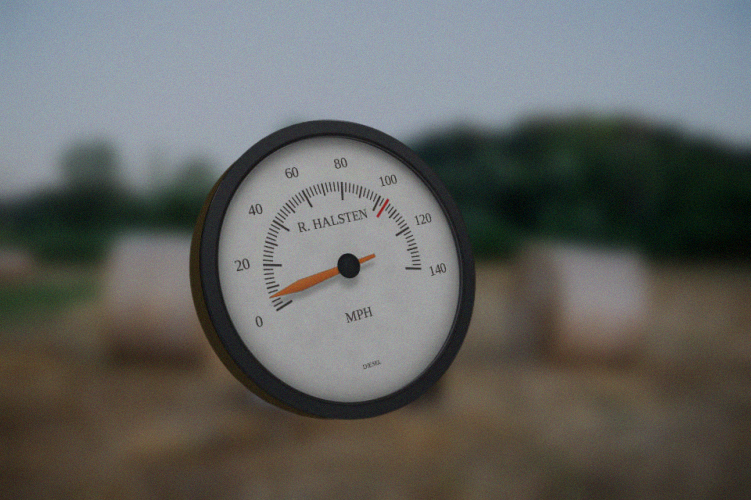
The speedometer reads 6 mph
